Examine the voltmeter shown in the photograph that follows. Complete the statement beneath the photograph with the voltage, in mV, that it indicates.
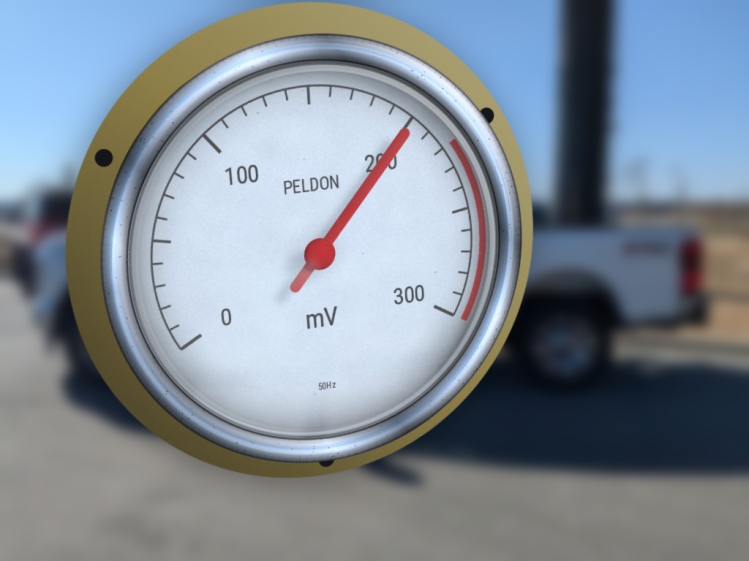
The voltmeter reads 200 mV
